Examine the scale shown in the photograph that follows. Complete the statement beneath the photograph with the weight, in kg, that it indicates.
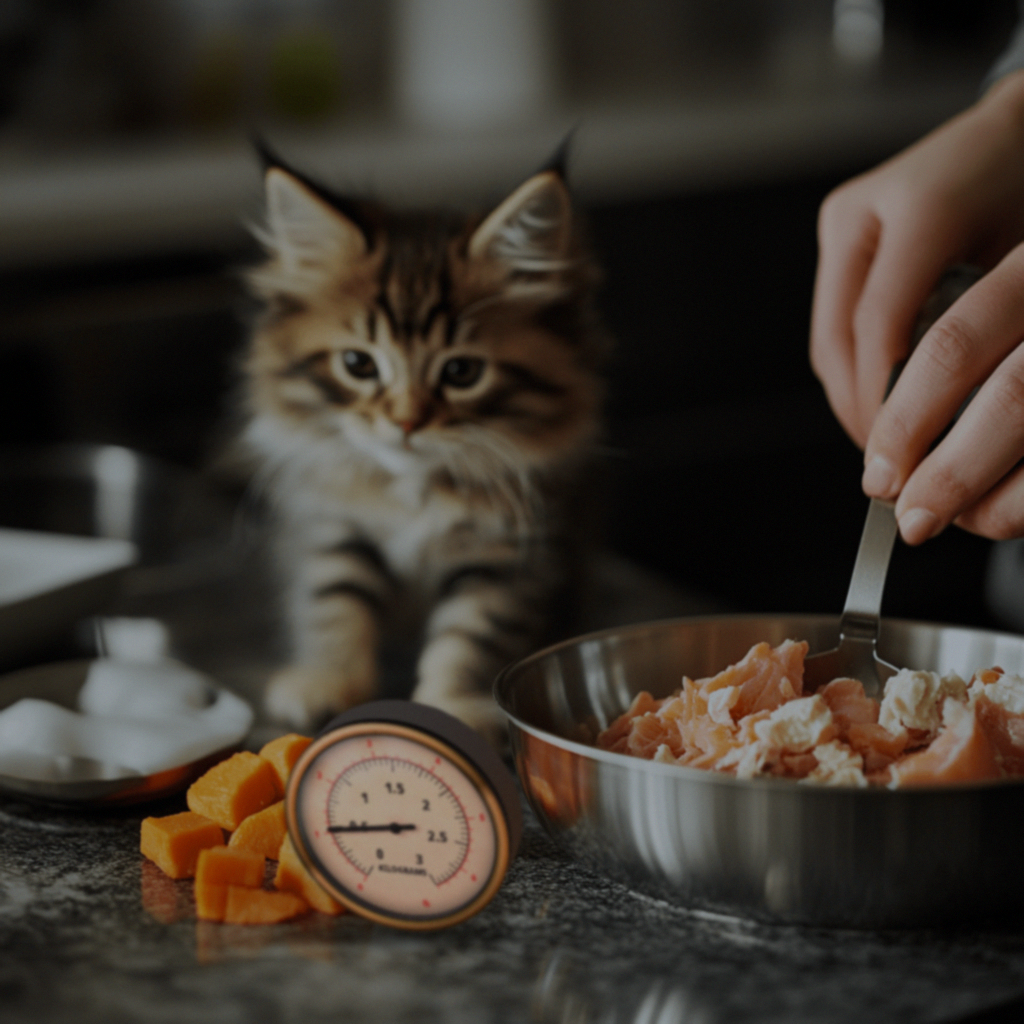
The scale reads 0.5 kg
